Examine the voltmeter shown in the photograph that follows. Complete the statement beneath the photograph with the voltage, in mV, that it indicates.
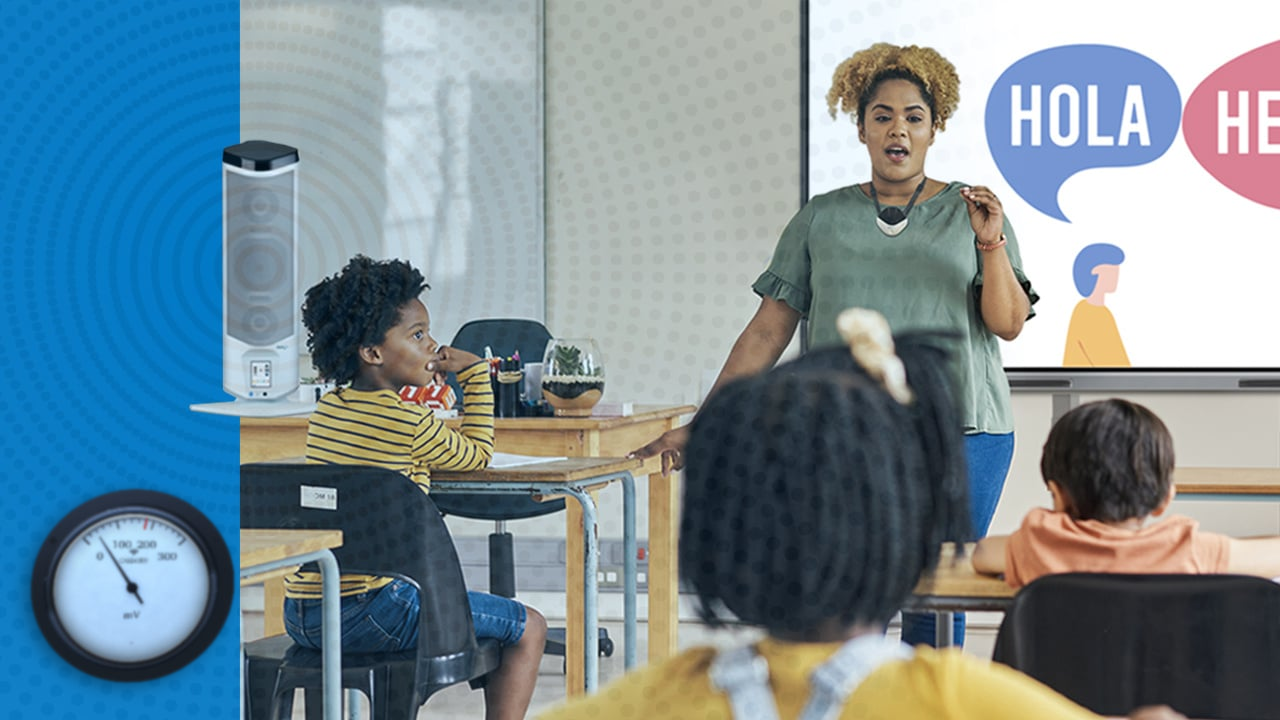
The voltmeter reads 40 mV
